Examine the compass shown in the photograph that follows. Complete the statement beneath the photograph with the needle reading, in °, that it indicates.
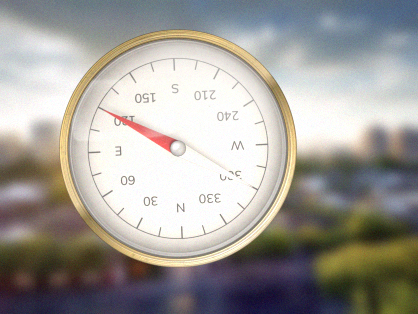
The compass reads 120 °
